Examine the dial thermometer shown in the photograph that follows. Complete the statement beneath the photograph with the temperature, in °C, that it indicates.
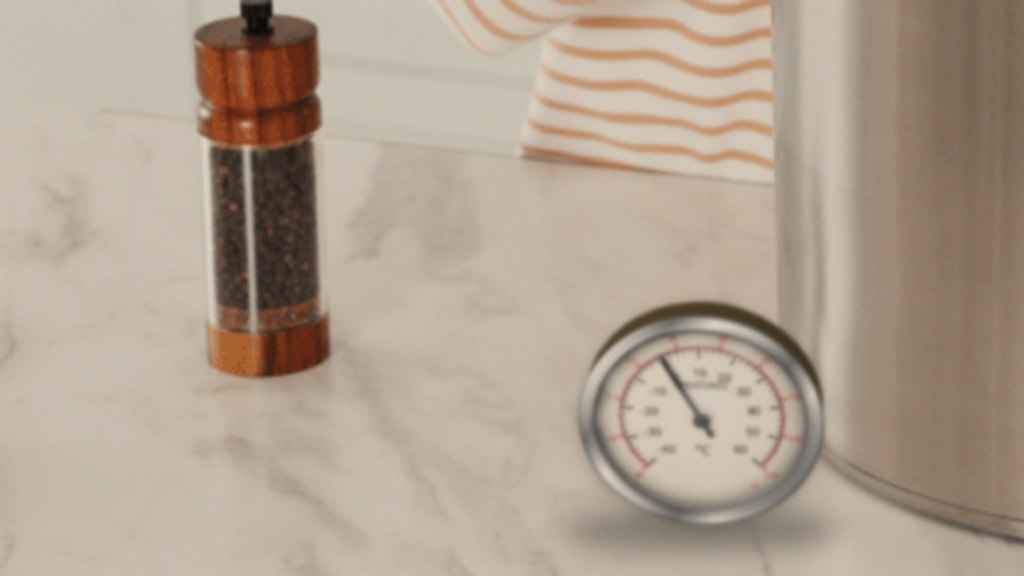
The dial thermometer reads 0 °C
